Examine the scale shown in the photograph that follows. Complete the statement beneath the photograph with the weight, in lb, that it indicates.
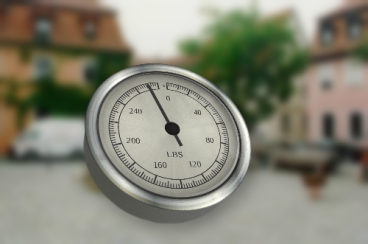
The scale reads 270 lb
